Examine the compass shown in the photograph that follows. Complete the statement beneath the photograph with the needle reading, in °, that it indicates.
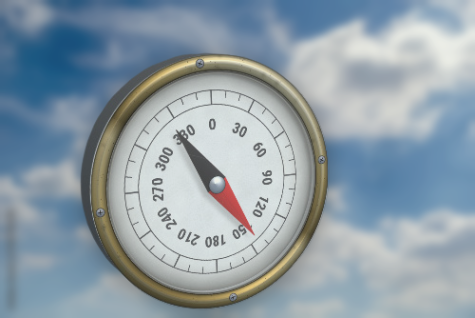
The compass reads 145 °
